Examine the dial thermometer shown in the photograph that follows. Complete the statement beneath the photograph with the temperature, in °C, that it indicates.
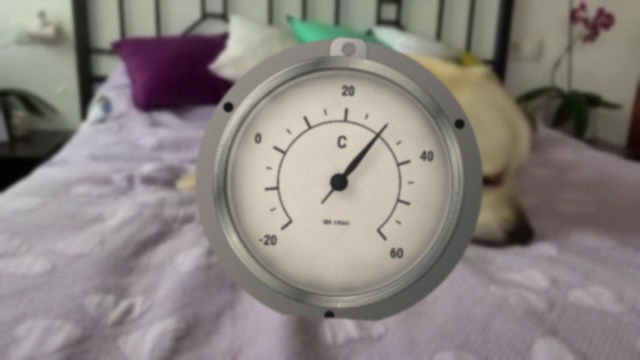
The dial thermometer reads 30 °C
